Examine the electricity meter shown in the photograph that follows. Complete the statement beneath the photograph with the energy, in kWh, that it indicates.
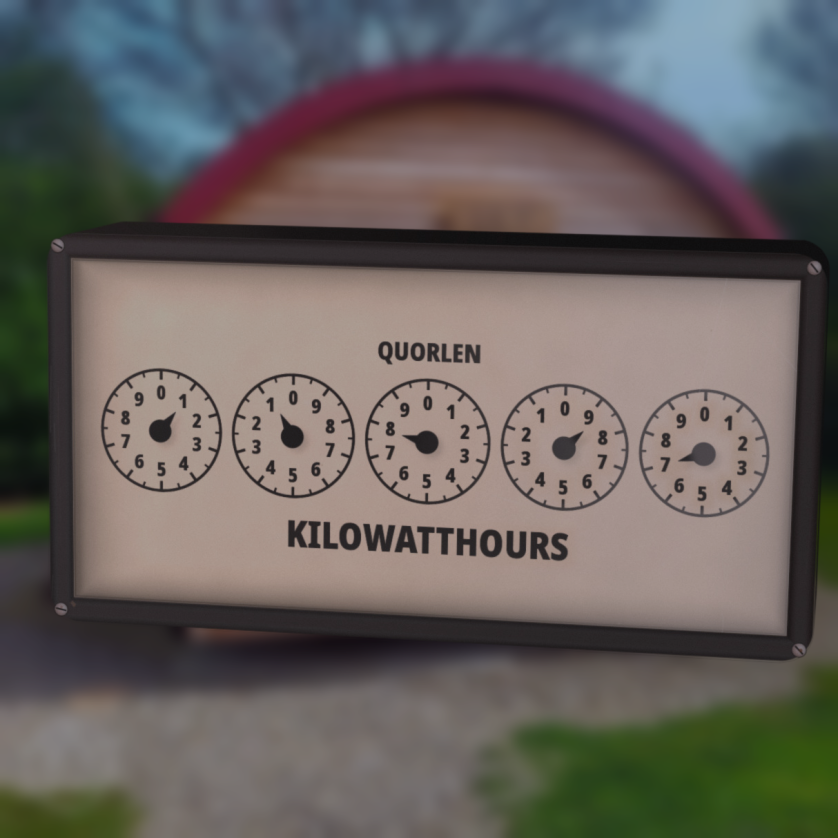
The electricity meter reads 10787 kWh
